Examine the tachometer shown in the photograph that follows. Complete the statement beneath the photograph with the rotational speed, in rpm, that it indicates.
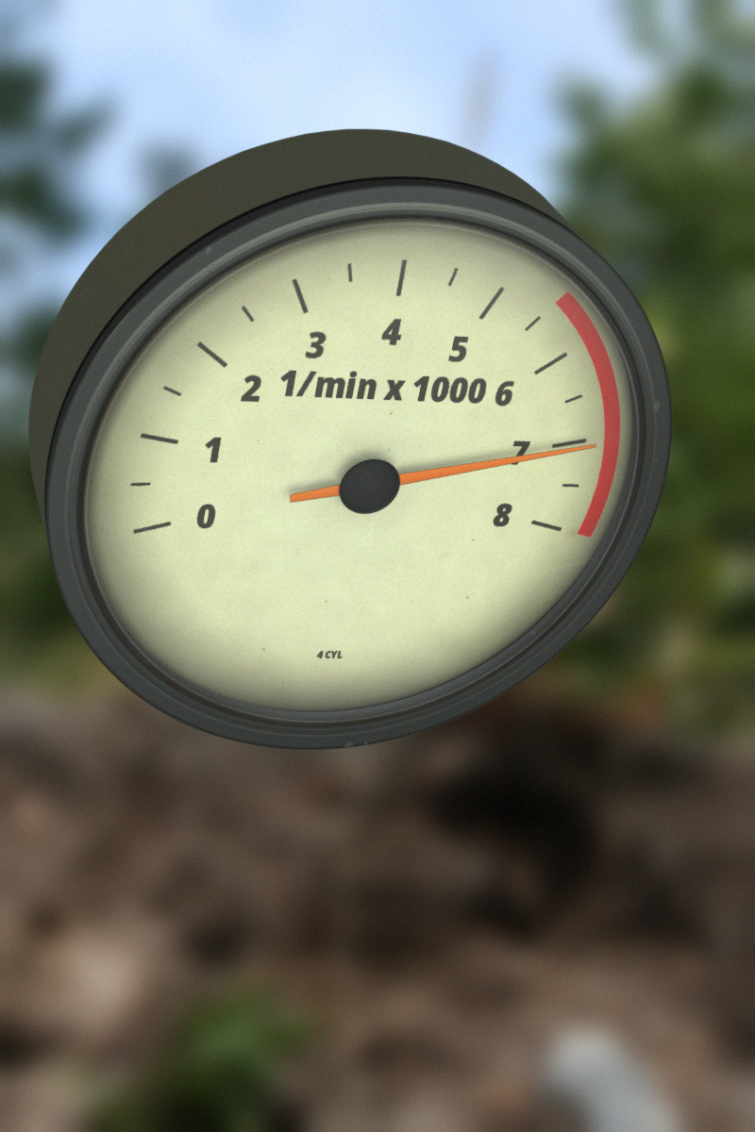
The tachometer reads 7000 rpm
